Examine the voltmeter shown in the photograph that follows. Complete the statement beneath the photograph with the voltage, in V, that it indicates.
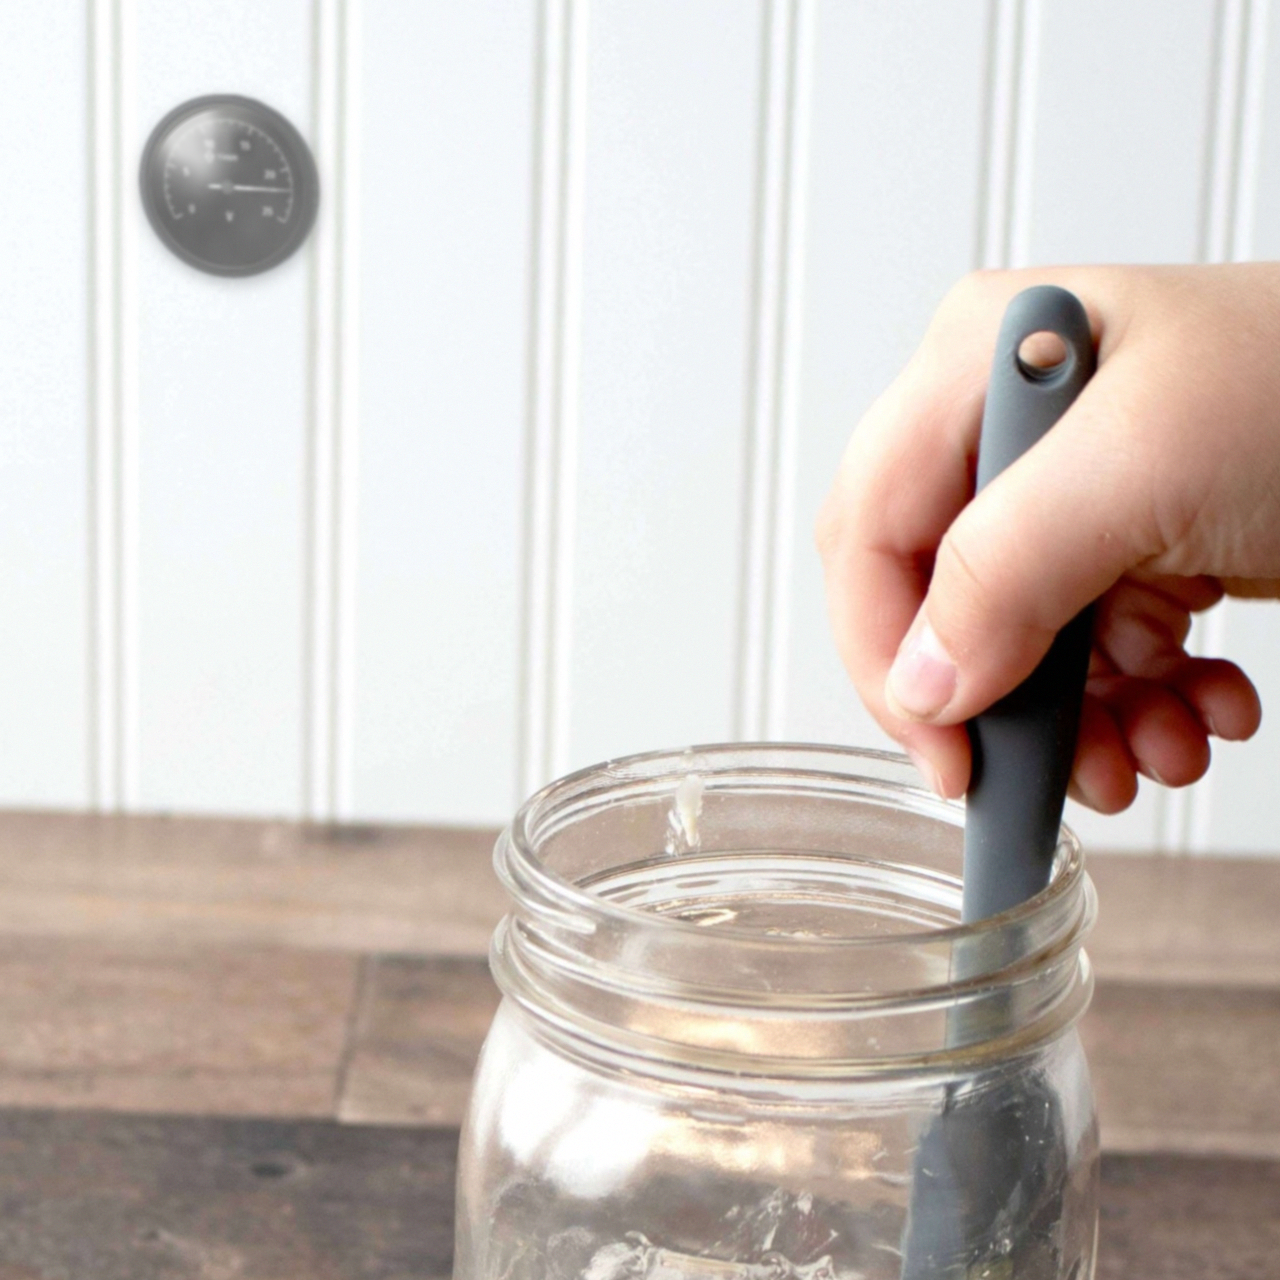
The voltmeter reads 22 V
